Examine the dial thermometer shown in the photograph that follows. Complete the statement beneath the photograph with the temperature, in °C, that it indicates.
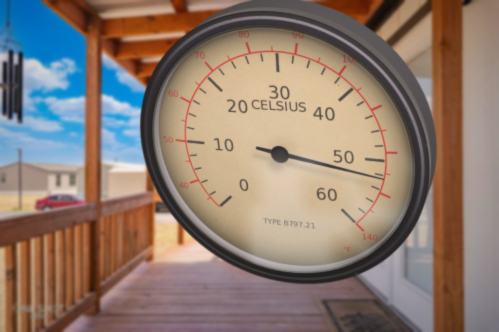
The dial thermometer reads 52 °C
